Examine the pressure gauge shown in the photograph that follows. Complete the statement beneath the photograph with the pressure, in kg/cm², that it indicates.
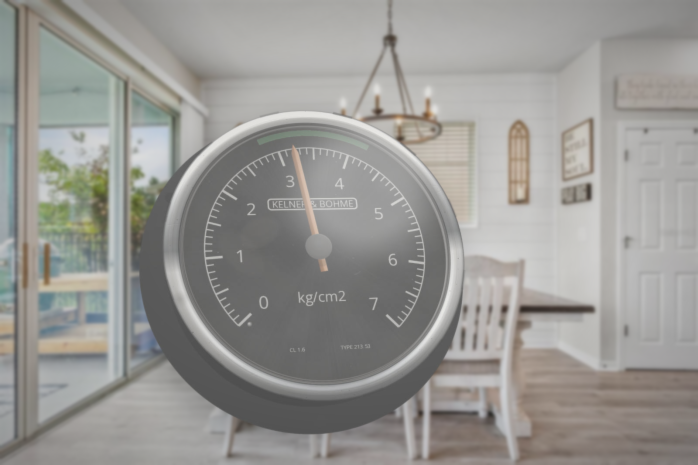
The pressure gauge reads 3.2 kg/cm²
